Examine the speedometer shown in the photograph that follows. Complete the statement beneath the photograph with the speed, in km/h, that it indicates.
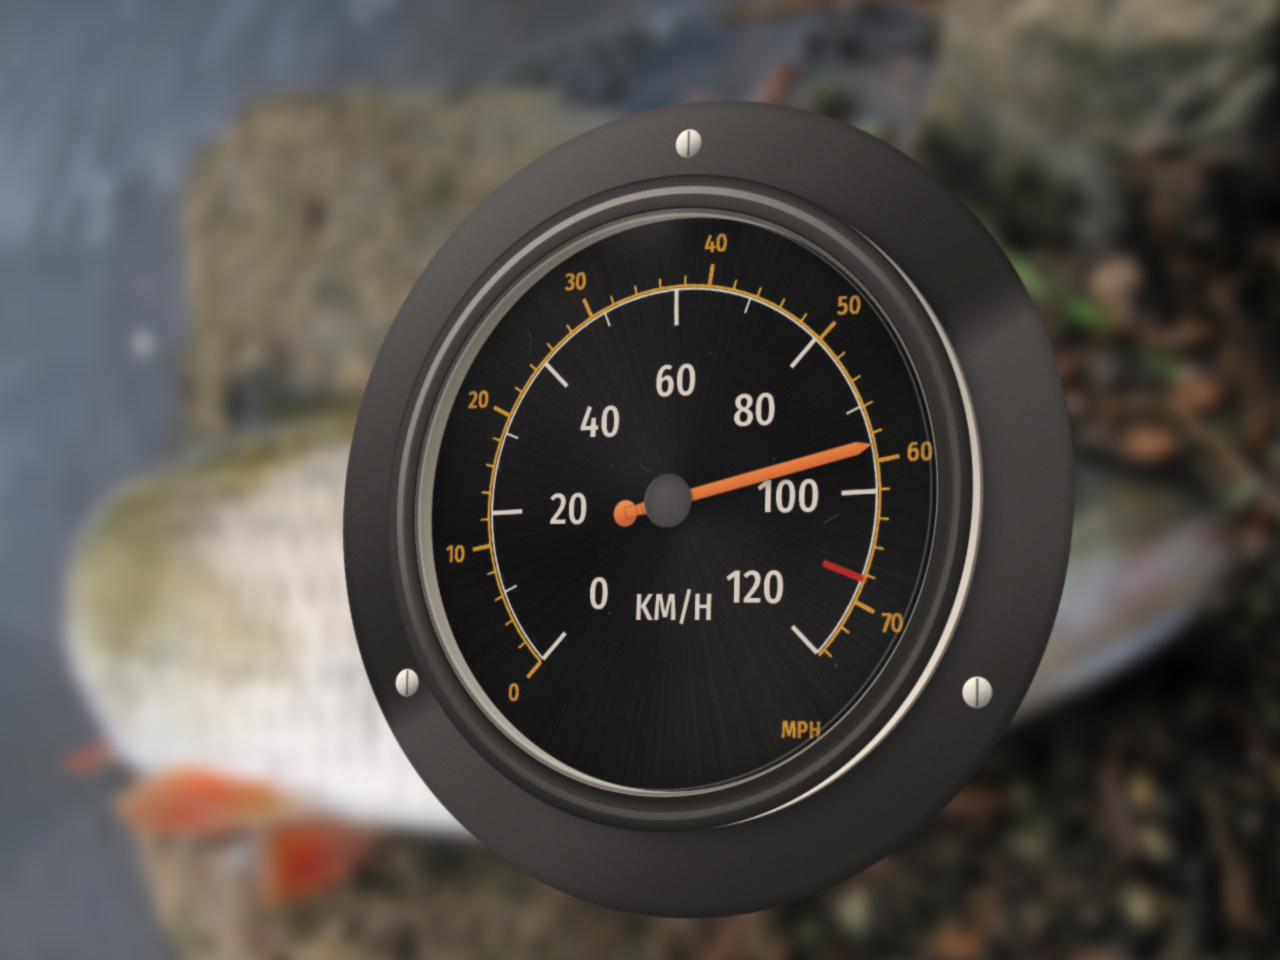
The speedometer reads 95 km/h
